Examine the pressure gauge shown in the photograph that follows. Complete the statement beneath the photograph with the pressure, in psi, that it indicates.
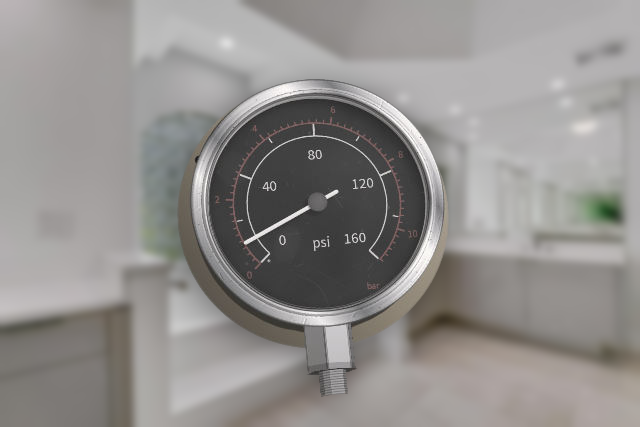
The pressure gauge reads 10 psi
